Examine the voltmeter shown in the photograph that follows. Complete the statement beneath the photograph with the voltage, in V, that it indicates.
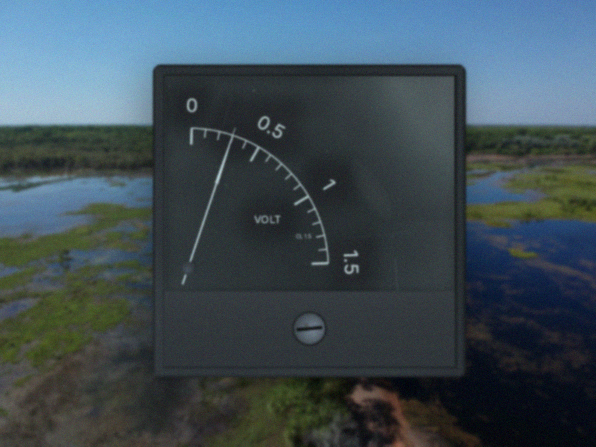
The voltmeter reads 0.3 V
